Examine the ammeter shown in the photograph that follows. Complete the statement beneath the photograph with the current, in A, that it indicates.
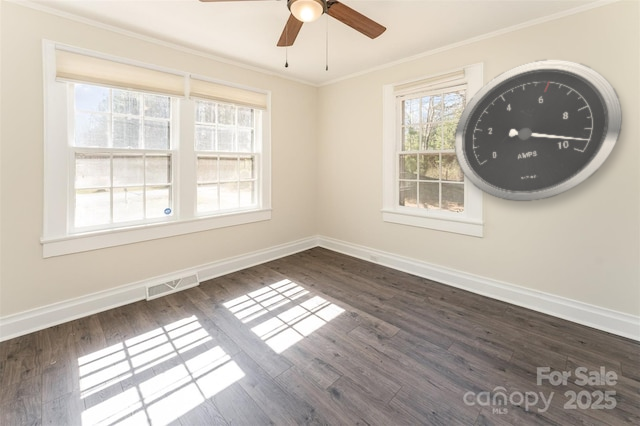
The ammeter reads 9.5 A
